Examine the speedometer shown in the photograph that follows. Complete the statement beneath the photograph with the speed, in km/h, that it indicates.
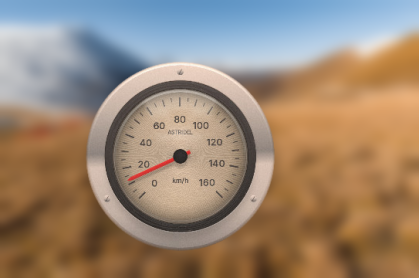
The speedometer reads 12.5 km/h
